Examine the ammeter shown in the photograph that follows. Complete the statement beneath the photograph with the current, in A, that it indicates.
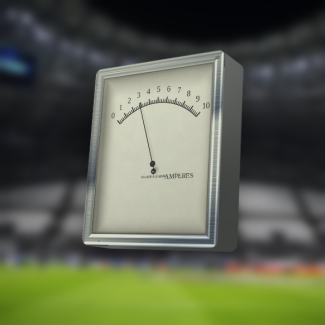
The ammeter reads 3 A
